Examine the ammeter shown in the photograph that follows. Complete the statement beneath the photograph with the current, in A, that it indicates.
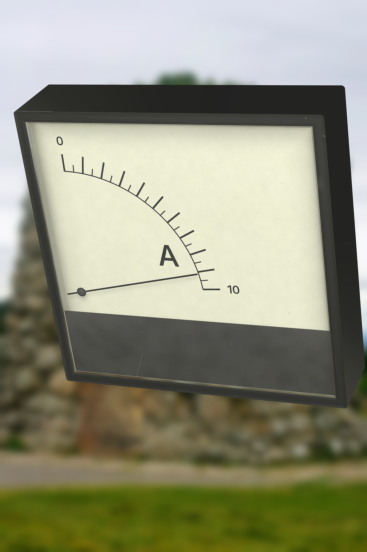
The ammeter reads 9 A
